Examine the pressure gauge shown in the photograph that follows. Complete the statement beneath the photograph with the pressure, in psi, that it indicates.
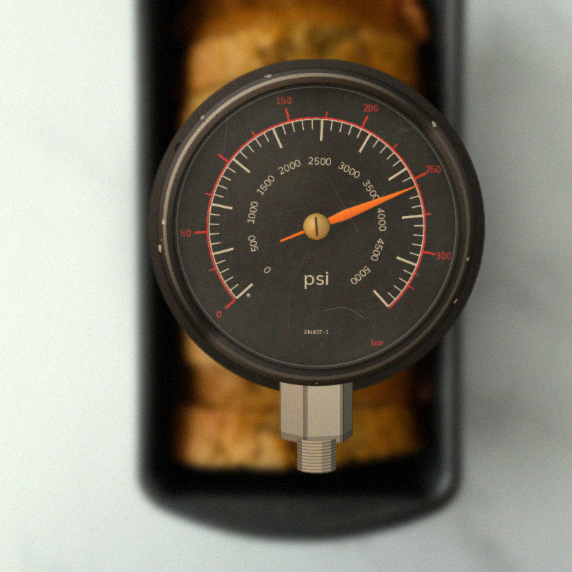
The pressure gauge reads 3700 psi
